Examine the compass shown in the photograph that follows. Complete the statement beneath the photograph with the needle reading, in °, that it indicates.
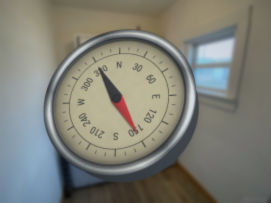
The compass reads 150 °
